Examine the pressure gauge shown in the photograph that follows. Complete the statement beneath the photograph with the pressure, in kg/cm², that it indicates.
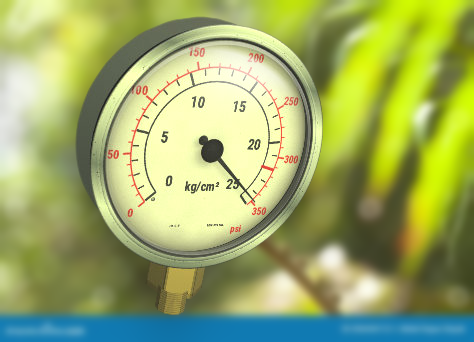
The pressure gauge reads 24.5 kg/cm²
